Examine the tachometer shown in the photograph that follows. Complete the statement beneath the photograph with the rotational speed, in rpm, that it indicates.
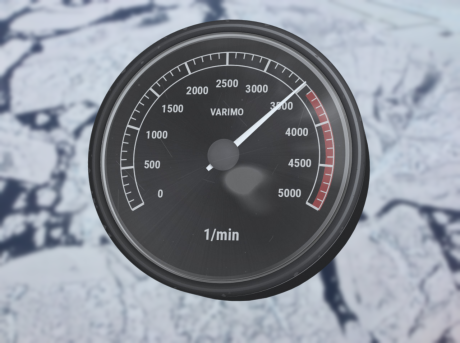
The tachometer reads 3500 rpm
